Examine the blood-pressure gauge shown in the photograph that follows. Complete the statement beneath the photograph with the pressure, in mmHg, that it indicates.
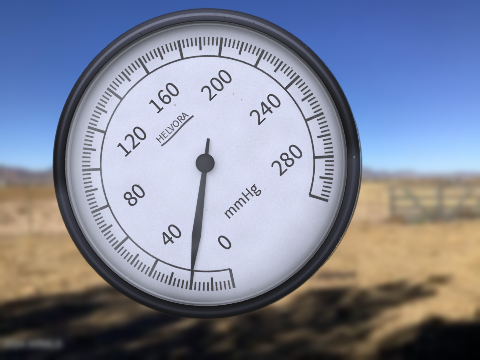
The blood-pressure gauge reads 20 mmHg
